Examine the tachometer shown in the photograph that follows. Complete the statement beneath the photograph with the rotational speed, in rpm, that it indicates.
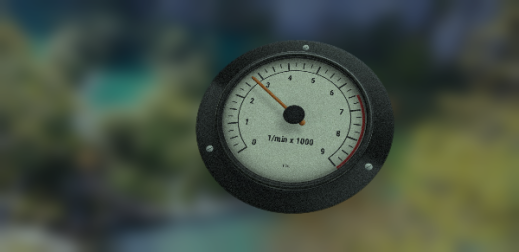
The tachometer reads 2750 rpm
